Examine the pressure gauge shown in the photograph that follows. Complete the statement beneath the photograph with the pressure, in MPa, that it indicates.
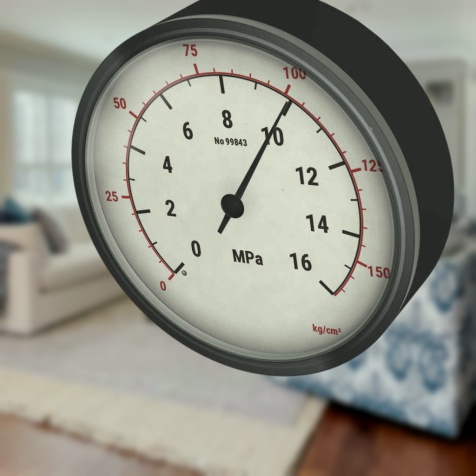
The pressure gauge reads 10 MPa
